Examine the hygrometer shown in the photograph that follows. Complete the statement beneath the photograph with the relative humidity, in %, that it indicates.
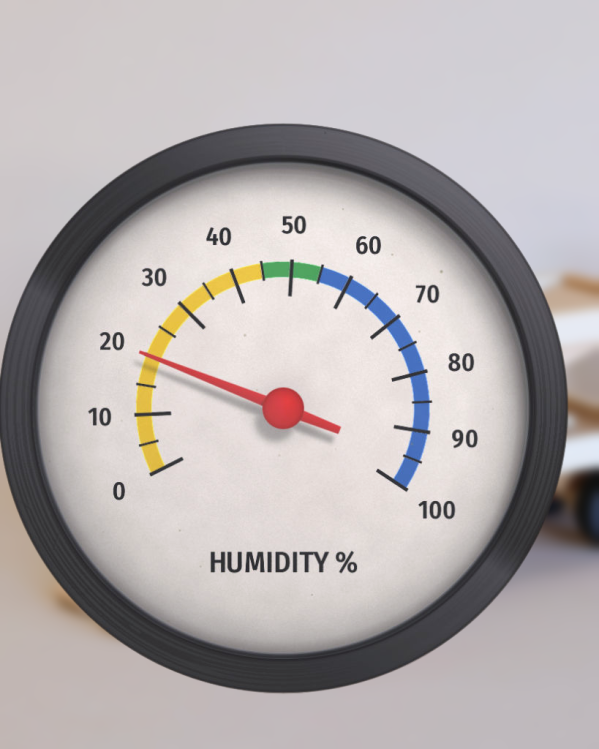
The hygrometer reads 20 %
